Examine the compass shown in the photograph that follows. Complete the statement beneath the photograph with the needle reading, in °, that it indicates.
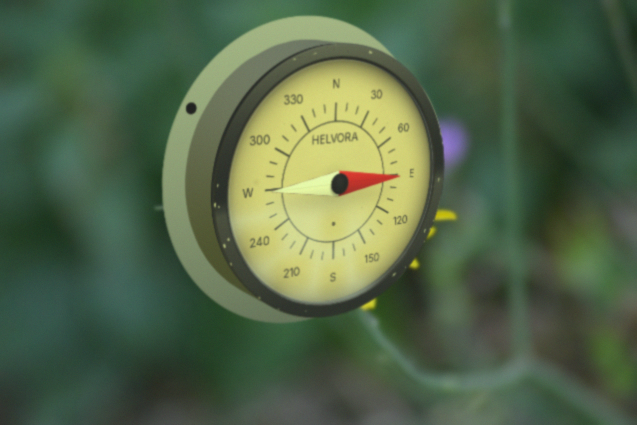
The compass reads 90 °
